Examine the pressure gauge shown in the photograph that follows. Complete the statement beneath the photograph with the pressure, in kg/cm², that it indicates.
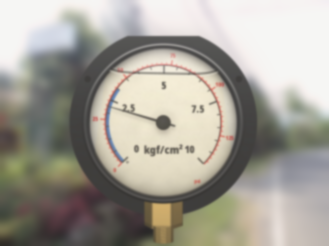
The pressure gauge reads 2.25 kg/cm²
